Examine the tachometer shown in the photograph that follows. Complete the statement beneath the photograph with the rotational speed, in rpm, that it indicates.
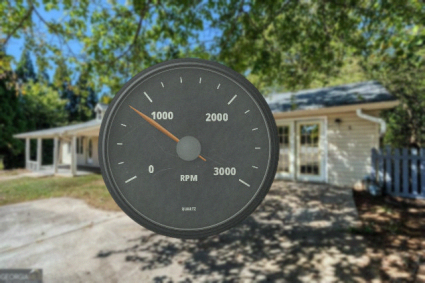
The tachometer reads 800 rpm
